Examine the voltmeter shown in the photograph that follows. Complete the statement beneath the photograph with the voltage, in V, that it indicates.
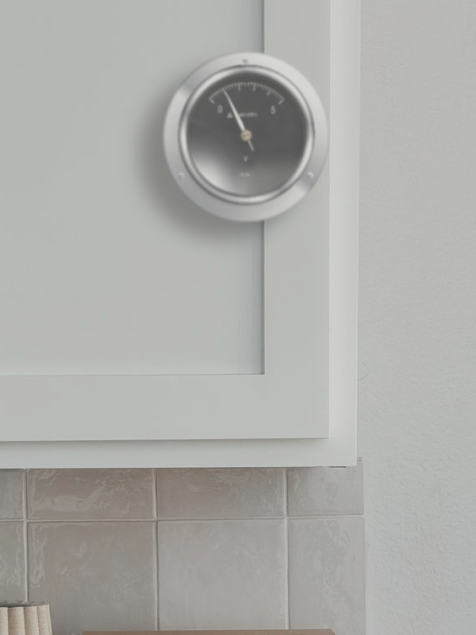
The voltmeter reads 1 V
